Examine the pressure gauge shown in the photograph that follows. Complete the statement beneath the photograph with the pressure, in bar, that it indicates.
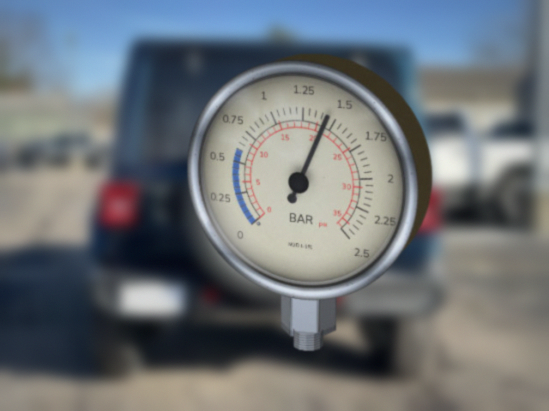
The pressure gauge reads 1.45 bar
